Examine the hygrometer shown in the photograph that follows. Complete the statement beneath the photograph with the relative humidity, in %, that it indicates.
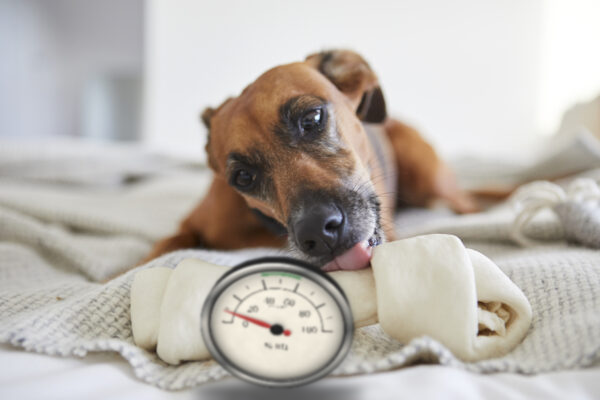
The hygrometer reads 10 %
